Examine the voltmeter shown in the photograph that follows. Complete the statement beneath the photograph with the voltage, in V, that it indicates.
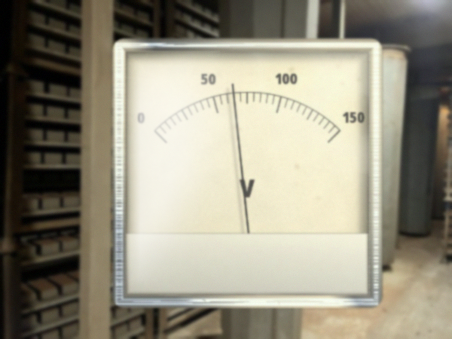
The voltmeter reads 65 V
